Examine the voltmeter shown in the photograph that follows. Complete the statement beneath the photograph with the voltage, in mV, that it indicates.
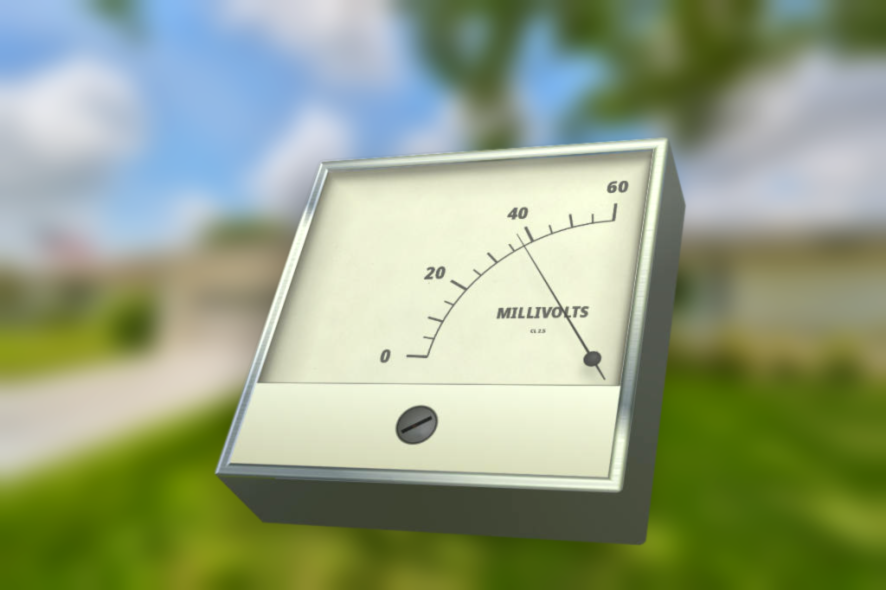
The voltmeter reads 37.5 mV
